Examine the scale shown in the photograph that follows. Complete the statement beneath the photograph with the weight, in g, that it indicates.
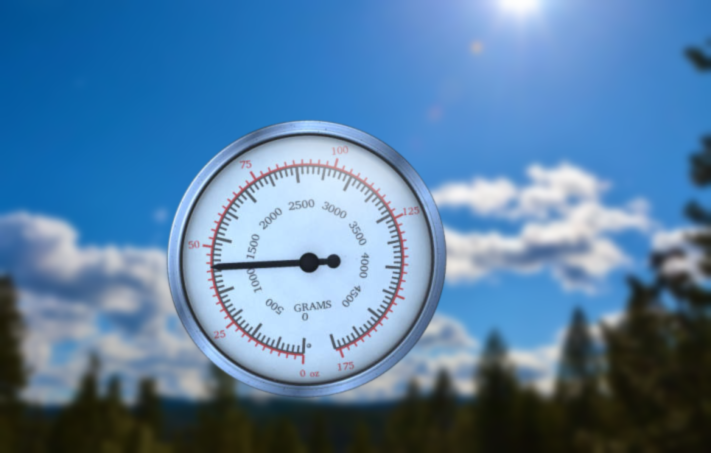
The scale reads 1250 g
